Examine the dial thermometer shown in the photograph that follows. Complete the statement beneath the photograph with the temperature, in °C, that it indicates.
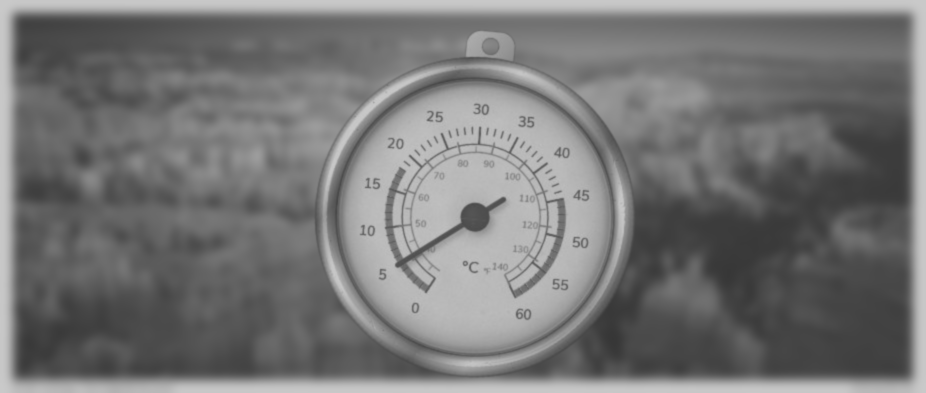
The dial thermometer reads 5 °C
